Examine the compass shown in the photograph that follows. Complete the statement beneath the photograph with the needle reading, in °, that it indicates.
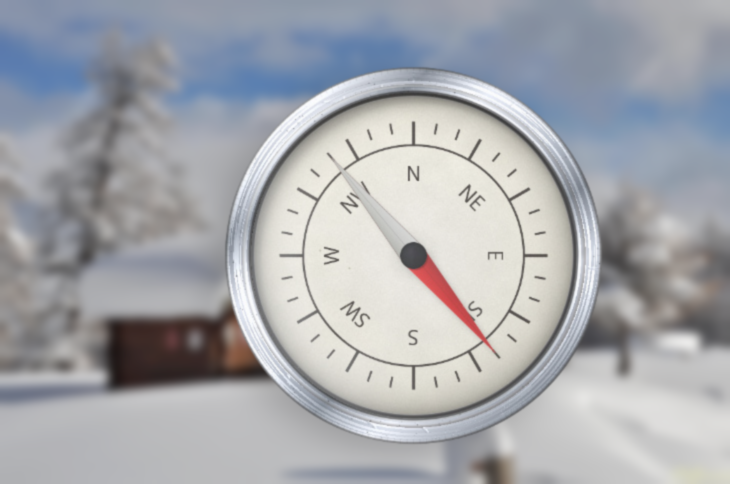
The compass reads 140 °
